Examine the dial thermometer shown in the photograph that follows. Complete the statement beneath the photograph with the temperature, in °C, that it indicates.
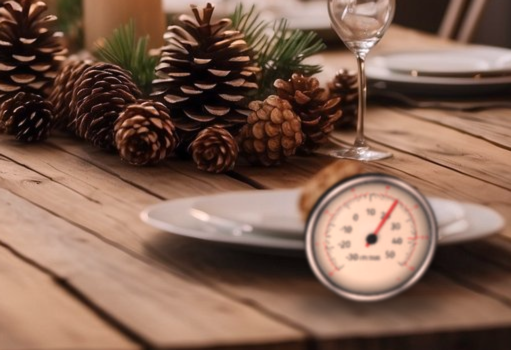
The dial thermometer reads 20 °C
